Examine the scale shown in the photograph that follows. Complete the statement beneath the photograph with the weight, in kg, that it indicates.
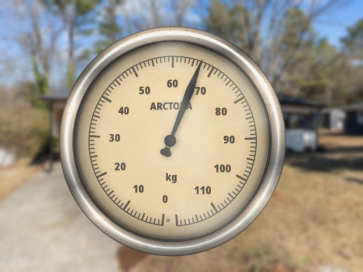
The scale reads 67 kg
